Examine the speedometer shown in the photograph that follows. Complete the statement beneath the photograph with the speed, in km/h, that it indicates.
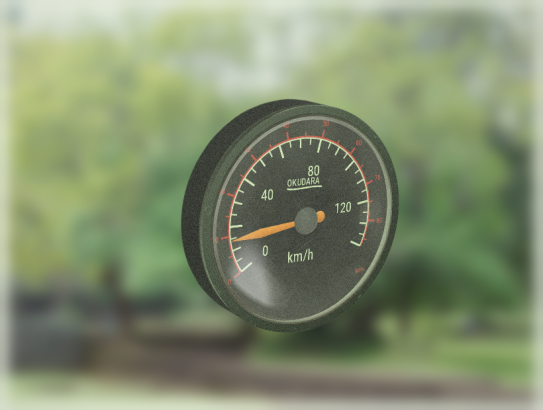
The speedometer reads 15 km/h
